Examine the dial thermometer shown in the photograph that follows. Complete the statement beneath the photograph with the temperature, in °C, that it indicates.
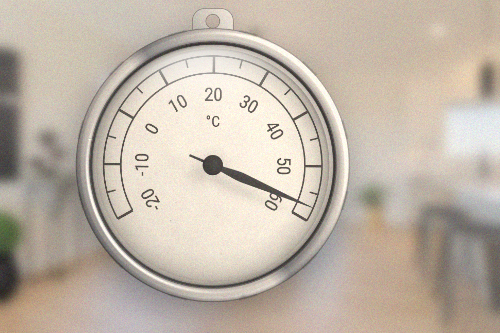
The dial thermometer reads 57.5 °C
